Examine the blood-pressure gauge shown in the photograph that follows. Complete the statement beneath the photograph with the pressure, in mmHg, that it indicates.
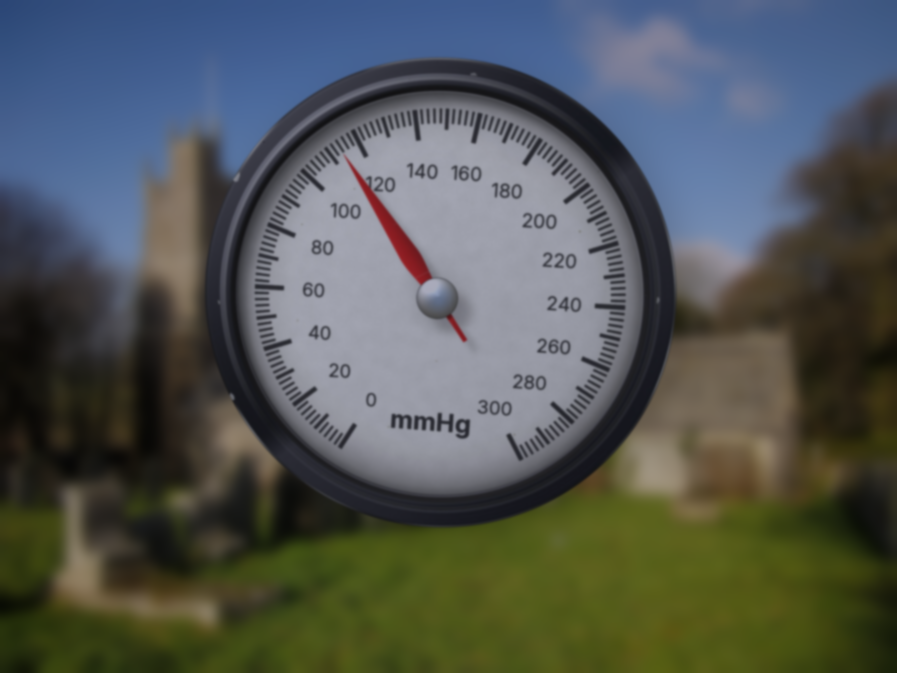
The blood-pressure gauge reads 114 mmHg
